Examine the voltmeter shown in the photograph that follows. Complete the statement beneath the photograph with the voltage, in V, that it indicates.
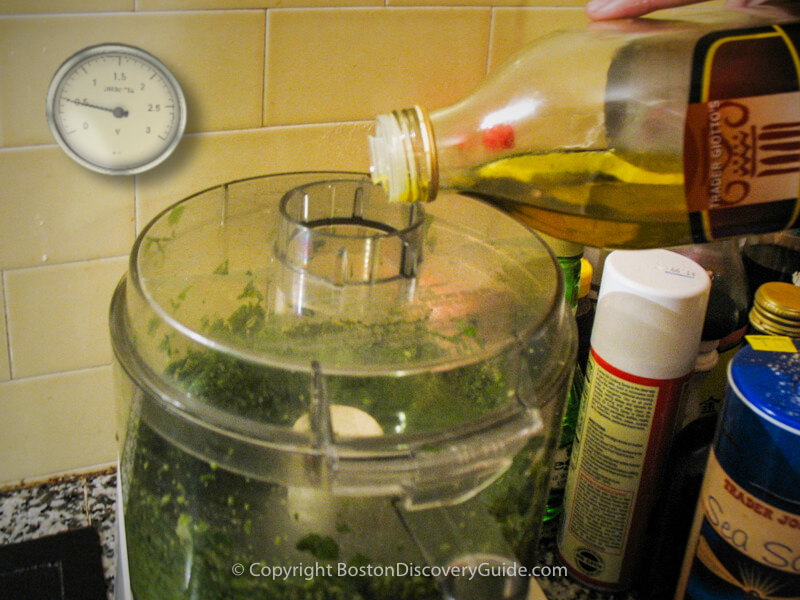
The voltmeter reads 0.5 V
